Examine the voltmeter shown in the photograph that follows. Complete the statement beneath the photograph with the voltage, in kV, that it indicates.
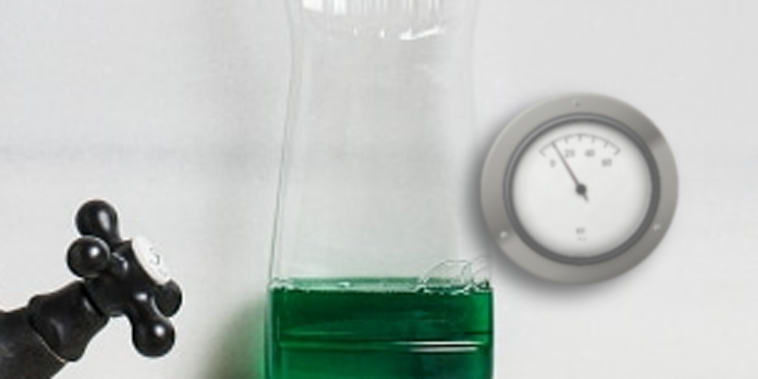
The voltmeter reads 10 kV
